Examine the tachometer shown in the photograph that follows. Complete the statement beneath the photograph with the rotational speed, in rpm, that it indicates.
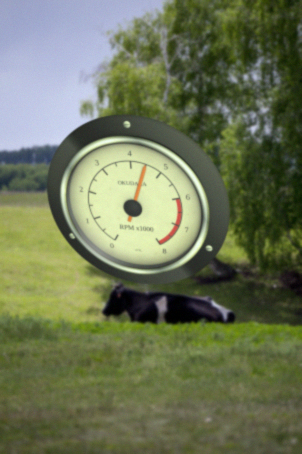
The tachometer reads 4500 rpm
